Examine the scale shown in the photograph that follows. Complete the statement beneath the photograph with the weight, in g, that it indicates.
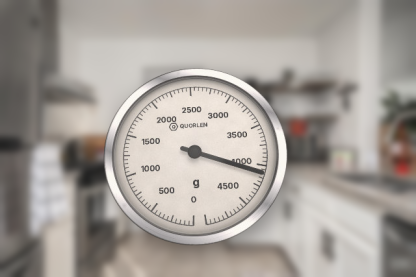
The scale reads 4100 g
